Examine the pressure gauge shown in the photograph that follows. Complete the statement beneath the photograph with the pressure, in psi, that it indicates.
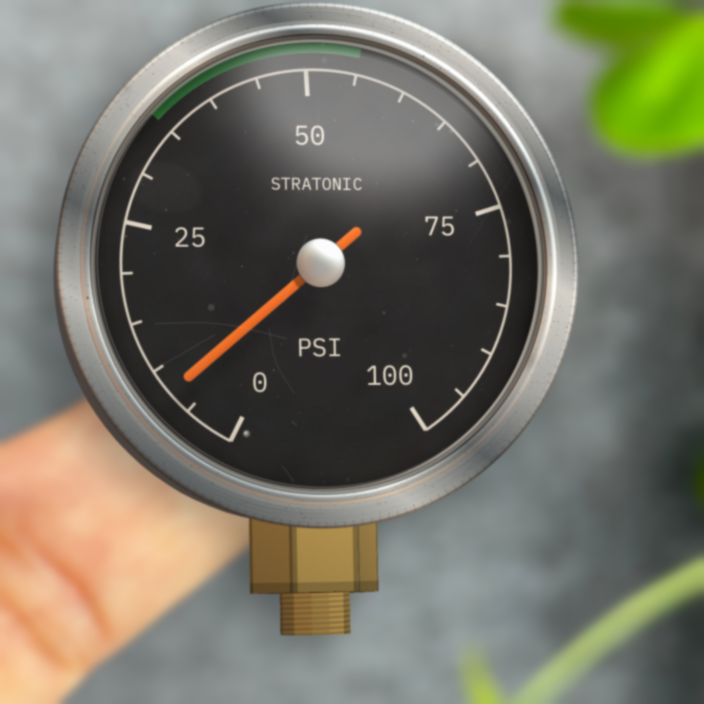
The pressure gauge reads 7.5 psi
